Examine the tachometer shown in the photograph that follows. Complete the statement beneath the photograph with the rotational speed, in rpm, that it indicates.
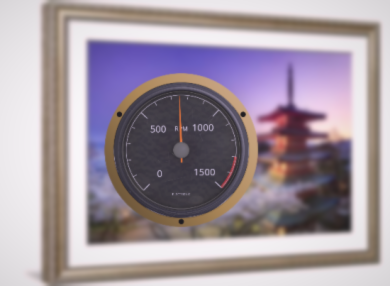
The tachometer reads 750 rpm
